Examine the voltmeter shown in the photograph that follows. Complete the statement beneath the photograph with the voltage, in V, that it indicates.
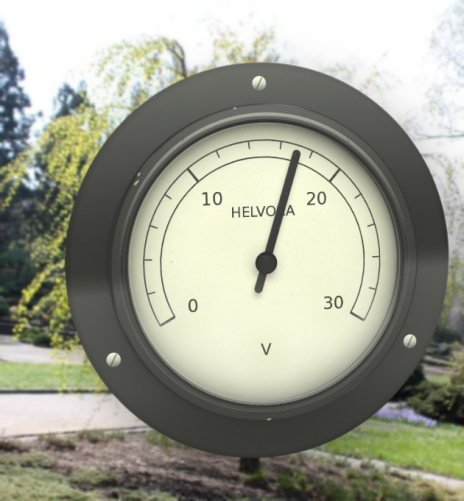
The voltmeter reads 17 V
